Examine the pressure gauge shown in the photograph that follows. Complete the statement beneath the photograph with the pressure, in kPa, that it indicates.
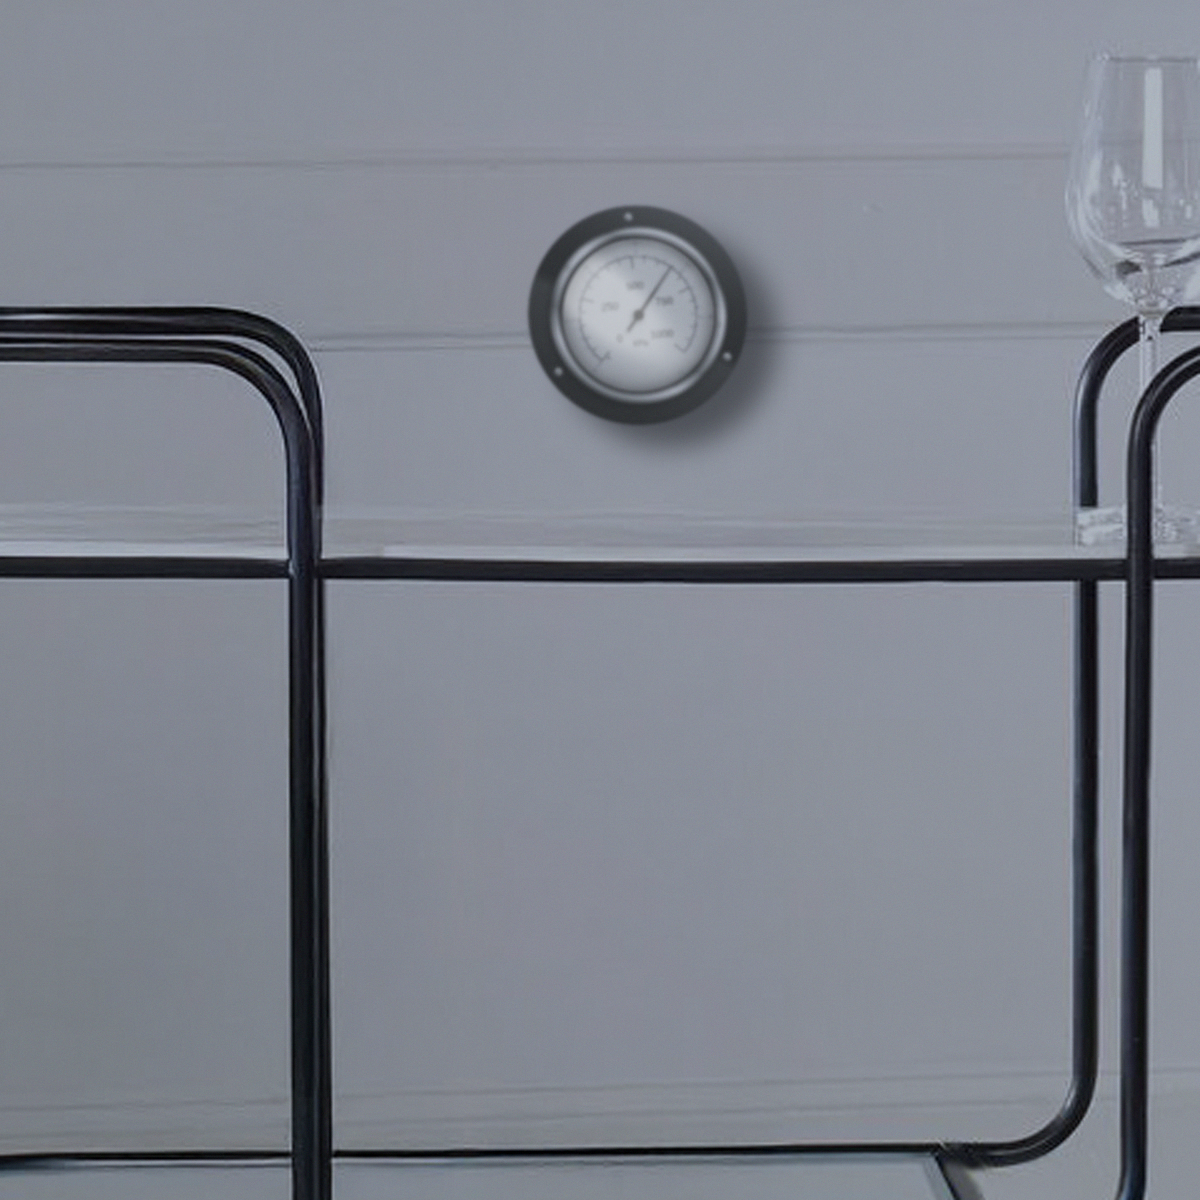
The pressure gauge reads 650 kPa
